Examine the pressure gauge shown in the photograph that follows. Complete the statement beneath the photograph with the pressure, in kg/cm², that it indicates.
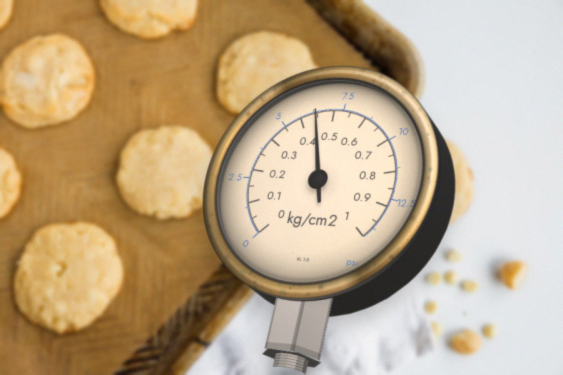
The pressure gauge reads 0.45 kg/cm²
